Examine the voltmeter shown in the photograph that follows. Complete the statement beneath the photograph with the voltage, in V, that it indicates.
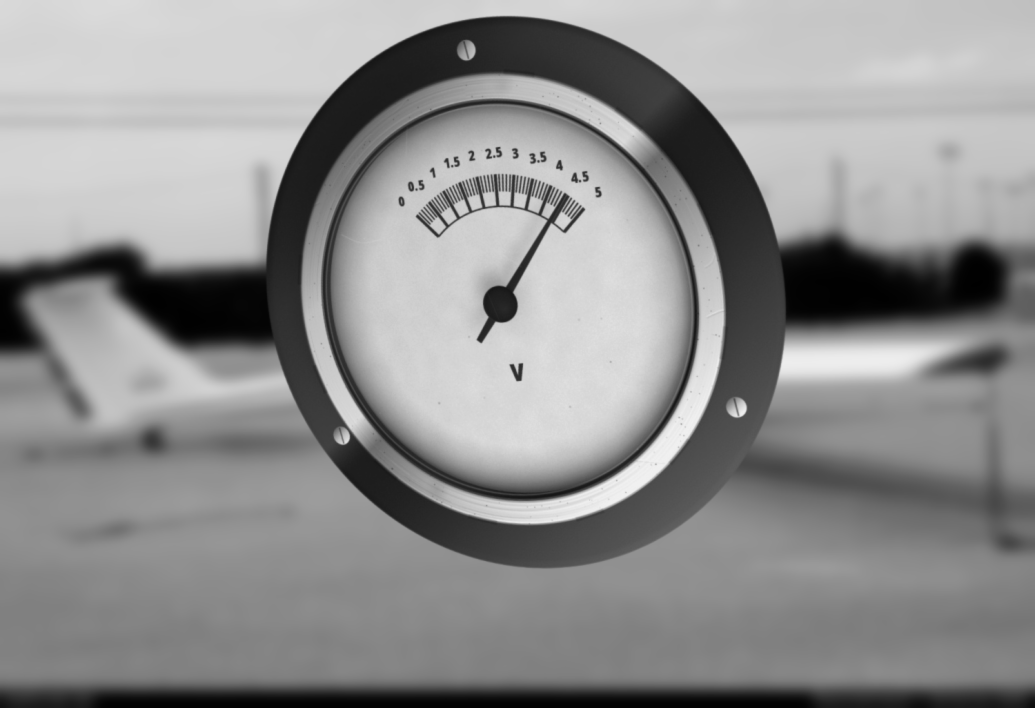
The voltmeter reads 4.5 V
